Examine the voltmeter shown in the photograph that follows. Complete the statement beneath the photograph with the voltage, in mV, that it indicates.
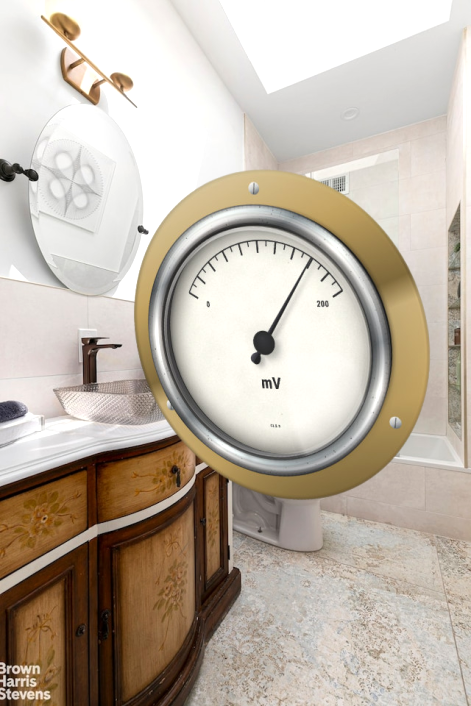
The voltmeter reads 160 mV
